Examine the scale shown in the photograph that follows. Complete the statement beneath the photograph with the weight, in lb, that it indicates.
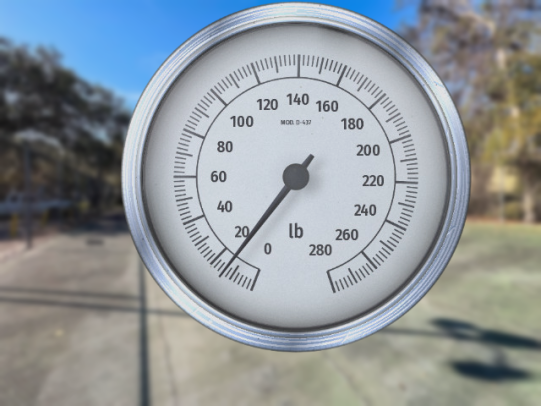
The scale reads 14 lb
